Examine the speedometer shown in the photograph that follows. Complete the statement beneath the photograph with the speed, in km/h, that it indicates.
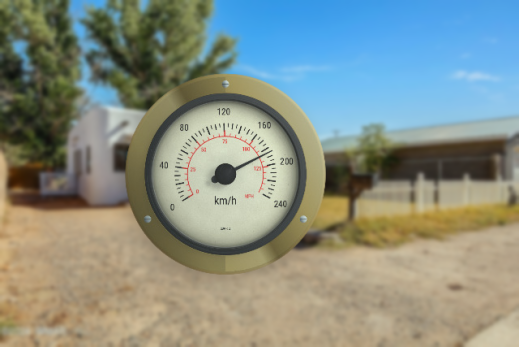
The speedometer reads 185 km/h
